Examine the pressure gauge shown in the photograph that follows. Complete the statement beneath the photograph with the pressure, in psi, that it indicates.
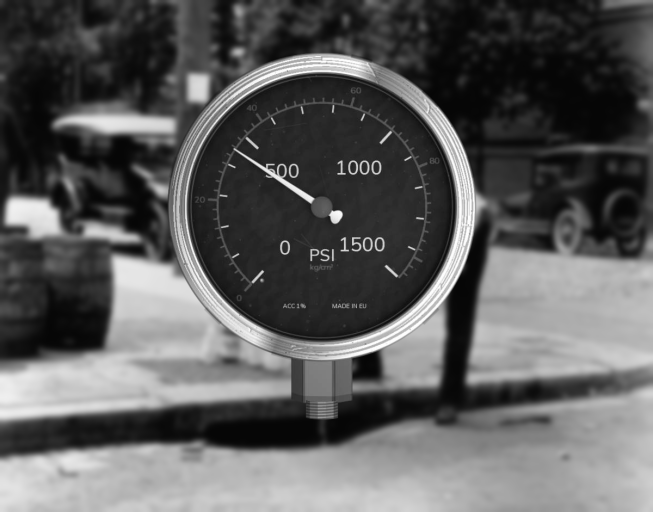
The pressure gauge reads 450 psi
